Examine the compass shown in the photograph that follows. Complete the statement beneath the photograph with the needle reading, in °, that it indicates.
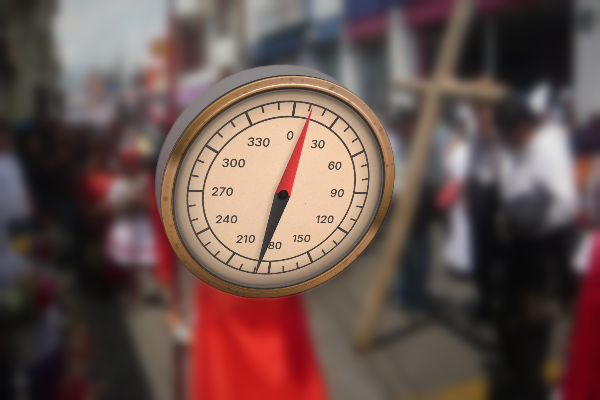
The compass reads 10 °
